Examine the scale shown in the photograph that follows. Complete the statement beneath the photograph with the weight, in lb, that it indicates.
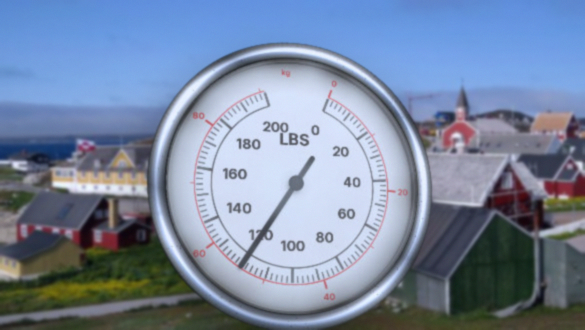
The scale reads 120 lb
